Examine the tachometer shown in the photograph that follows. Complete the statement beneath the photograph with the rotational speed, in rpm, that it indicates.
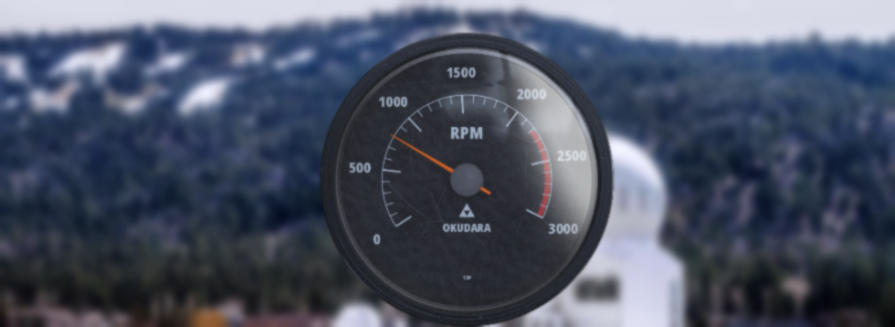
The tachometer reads 800 rpm
